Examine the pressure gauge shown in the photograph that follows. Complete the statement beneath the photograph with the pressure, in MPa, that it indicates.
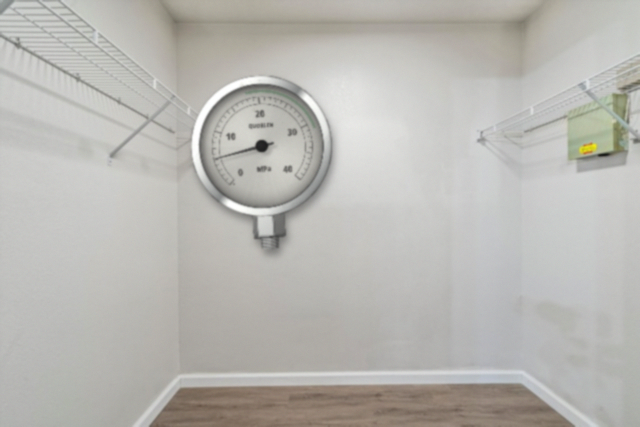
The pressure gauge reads 5 MPa
